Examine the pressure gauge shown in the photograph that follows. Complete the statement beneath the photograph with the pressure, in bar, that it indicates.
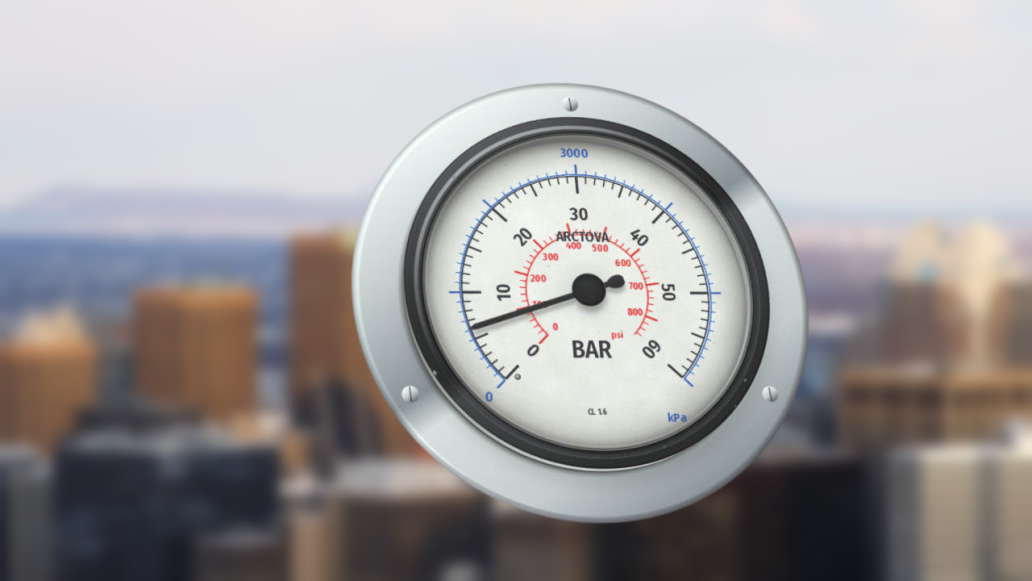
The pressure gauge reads 6 bar
